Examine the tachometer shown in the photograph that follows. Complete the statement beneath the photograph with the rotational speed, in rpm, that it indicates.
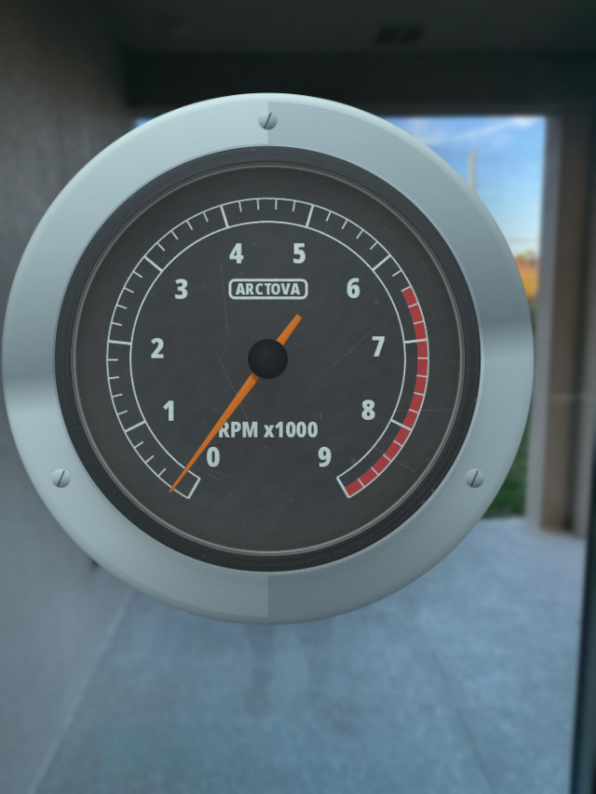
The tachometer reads 200 rpm
